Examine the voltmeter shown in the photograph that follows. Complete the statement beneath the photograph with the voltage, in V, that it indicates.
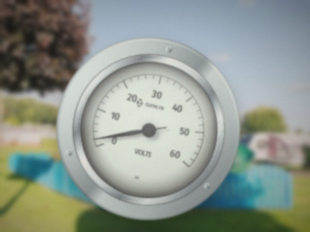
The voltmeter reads 2 V
